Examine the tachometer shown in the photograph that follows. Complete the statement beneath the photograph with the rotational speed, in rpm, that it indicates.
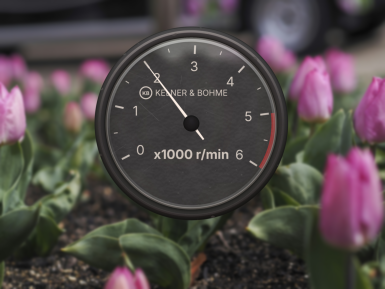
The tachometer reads 2000 rpm
